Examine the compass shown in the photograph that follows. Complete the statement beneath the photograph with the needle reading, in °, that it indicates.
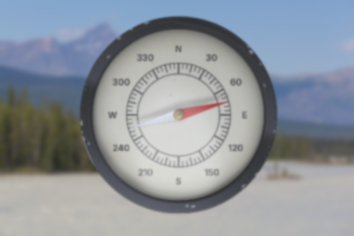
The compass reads 75 °
